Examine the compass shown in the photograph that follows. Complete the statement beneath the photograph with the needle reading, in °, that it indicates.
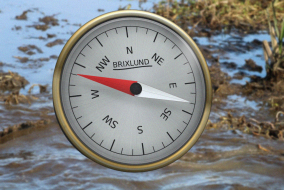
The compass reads 290 °
